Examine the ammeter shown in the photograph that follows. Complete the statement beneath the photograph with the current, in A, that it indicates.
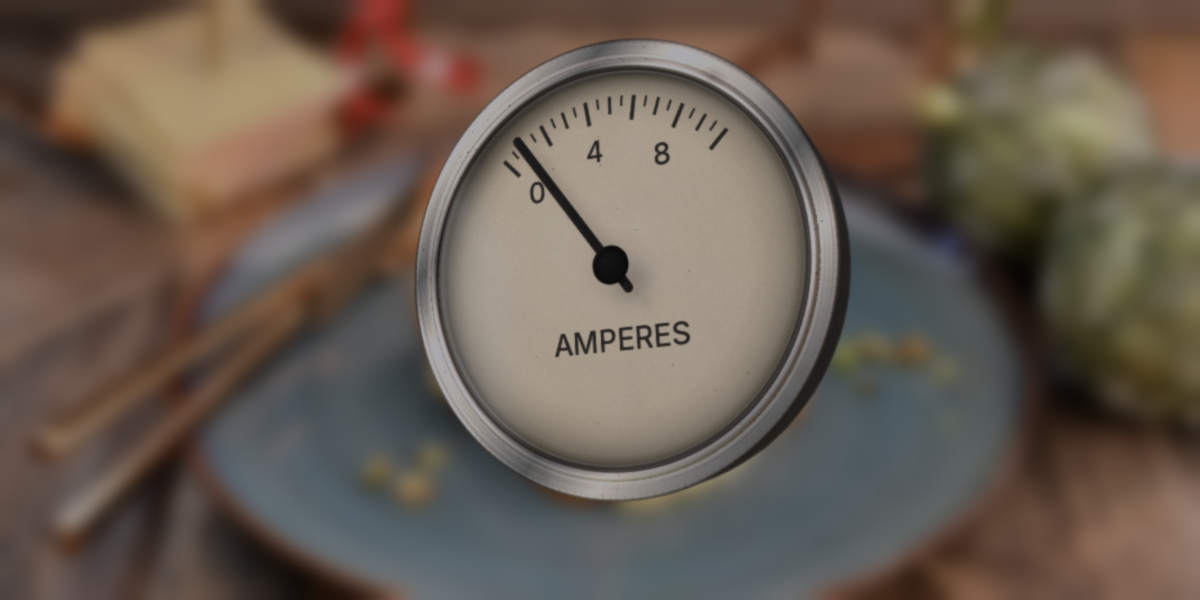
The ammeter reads 1 A
